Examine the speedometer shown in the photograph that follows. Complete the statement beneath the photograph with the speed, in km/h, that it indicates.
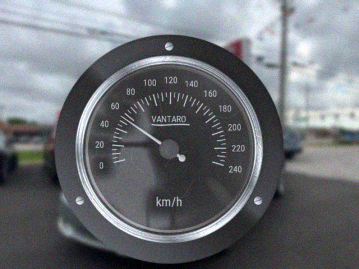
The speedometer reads 55 km/h
